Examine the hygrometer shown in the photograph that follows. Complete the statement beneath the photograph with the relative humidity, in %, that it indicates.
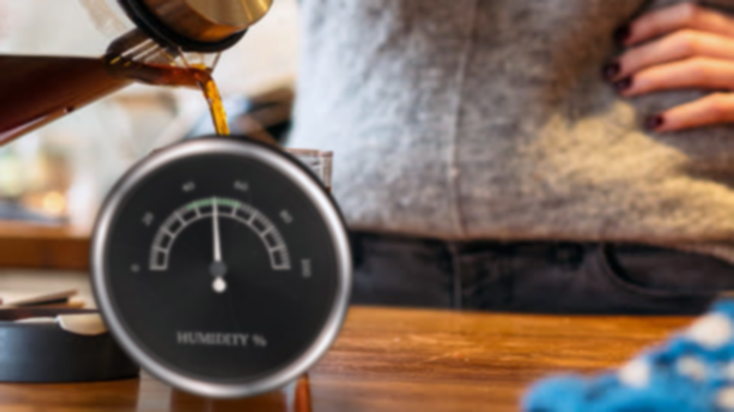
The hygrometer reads 50 %
